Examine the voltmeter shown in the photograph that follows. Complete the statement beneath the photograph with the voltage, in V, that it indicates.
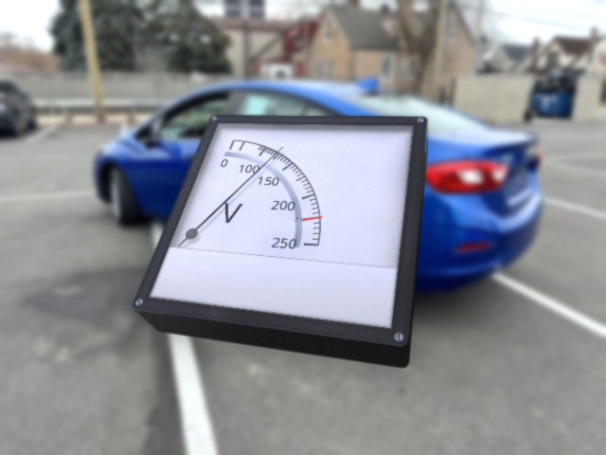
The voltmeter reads 125 V
